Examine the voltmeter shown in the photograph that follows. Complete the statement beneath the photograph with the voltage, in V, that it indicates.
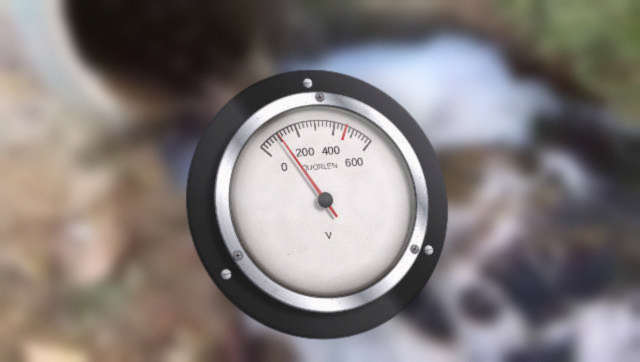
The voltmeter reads 100 V
